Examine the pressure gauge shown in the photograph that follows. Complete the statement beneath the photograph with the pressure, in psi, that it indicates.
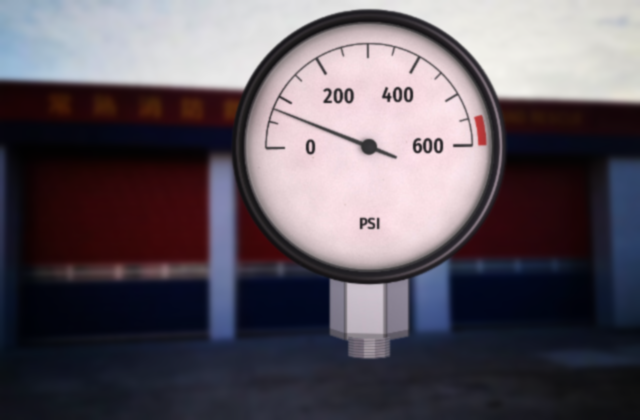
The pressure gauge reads 75 psi
